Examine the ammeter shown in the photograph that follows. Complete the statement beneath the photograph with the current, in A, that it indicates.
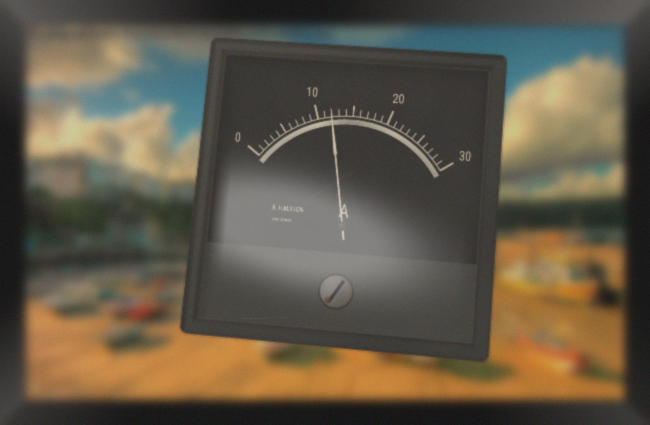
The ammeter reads 12 A
